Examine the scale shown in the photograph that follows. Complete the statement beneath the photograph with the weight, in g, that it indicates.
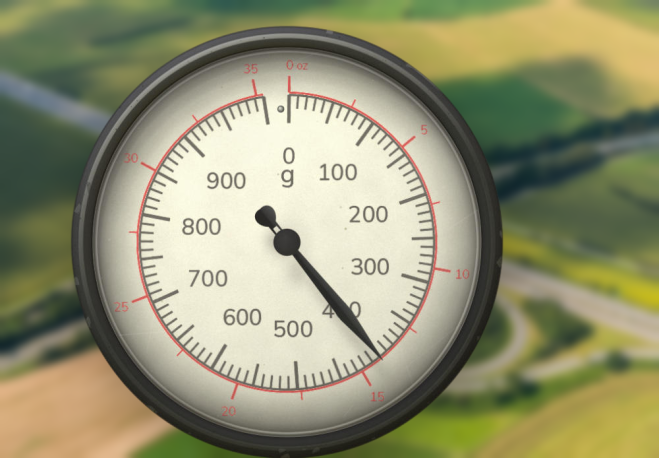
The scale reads 400 g
